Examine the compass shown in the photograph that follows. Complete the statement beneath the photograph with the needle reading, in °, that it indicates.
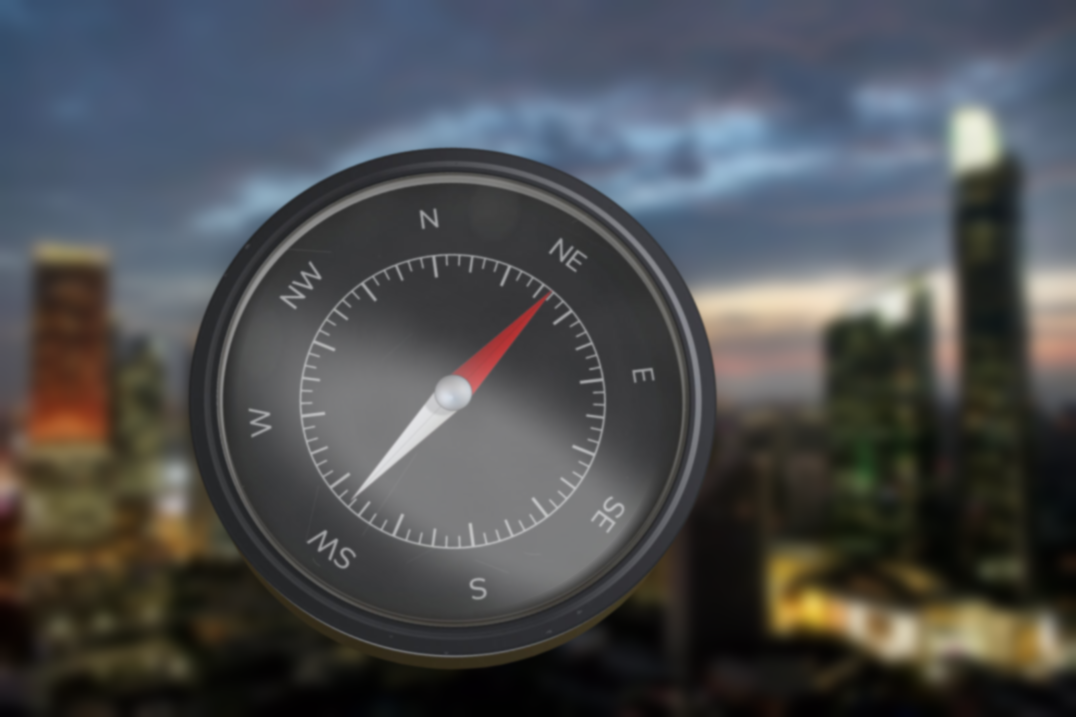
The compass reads 50 °
